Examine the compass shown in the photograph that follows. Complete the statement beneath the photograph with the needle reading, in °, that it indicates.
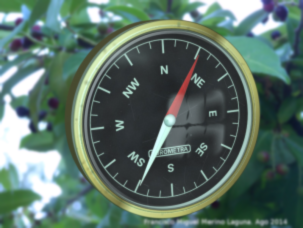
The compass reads 30 °
